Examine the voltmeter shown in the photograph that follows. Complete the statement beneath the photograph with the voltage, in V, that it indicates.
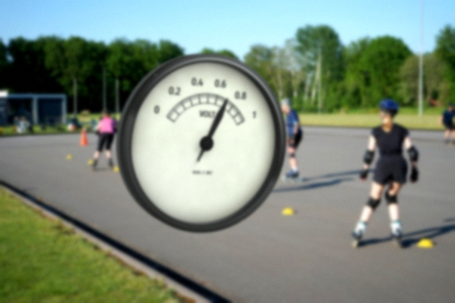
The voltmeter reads 0.7 V
